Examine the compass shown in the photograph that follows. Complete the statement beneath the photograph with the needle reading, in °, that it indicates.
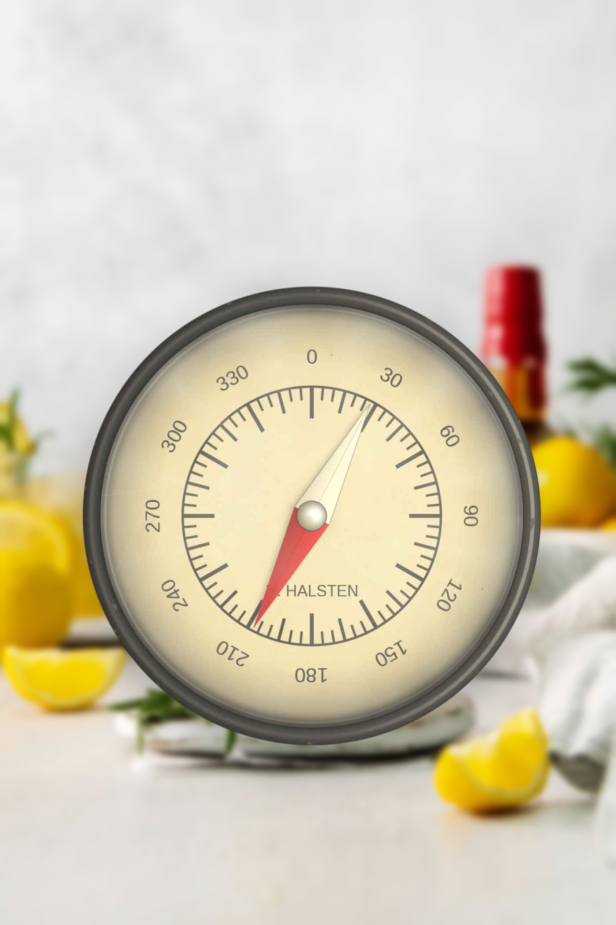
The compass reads 207.5 °
